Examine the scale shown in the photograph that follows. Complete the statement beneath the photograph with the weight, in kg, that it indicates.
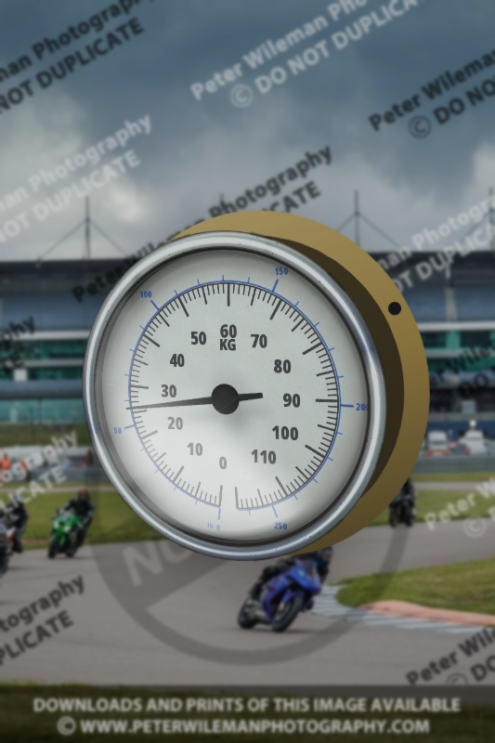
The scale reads 26 kg
